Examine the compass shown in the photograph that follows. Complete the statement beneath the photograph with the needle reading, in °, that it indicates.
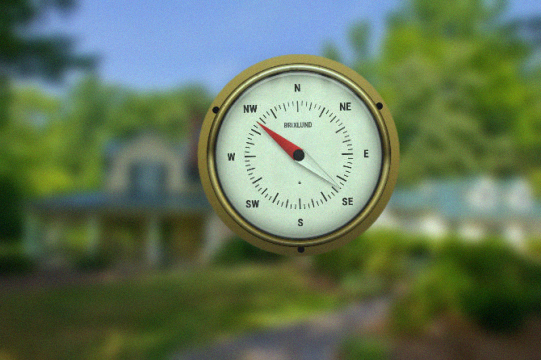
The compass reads 310 °
